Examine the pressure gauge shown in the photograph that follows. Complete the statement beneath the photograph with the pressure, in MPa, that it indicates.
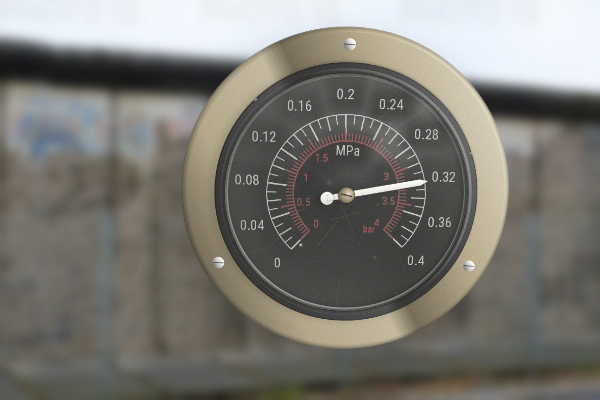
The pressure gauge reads 0.32 MPa
